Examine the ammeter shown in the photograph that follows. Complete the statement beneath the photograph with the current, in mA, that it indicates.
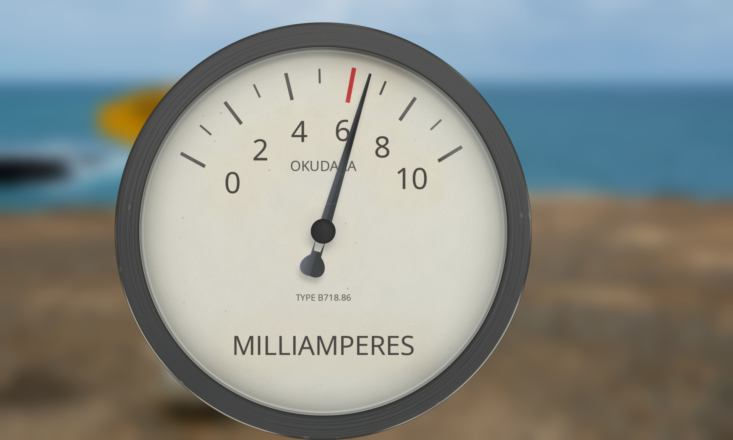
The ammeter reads 6.5 mA
